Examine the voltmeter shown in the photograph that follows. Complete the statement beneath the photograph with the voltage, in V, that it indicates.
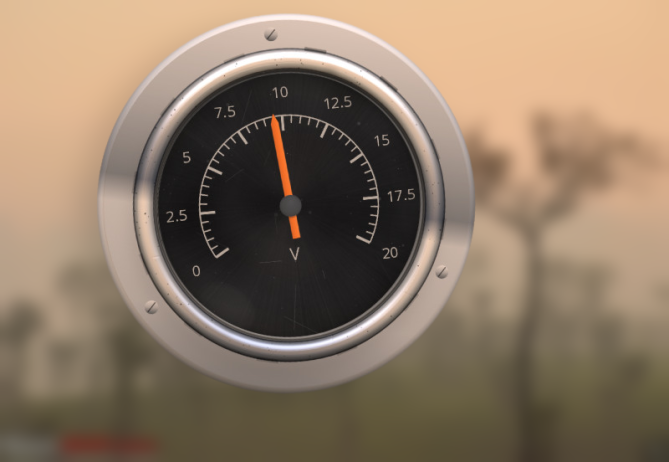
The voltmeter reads 9.5 V
